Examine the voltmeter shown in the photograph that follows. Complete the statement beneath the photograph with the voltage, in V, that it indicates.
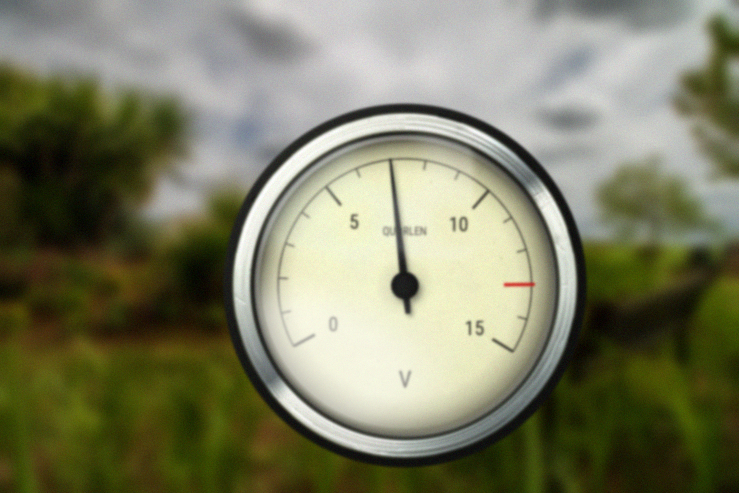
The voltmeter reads 7 V
